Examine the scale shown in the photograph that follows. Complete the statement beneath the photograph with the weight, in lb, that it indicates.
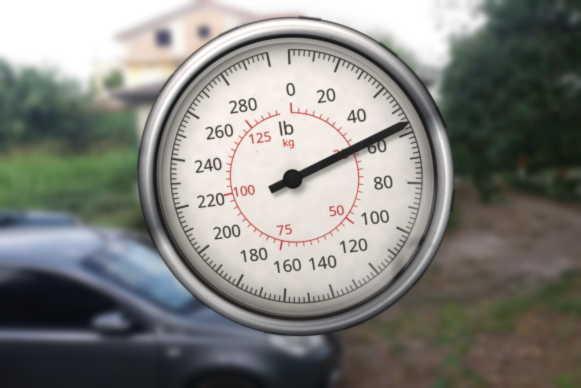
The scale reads 56 lb
